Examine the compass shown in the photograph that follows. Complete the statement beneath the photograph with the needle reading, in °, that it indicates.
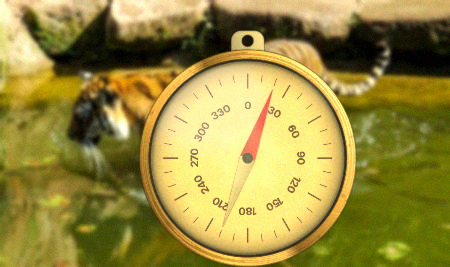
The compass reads 20 °
